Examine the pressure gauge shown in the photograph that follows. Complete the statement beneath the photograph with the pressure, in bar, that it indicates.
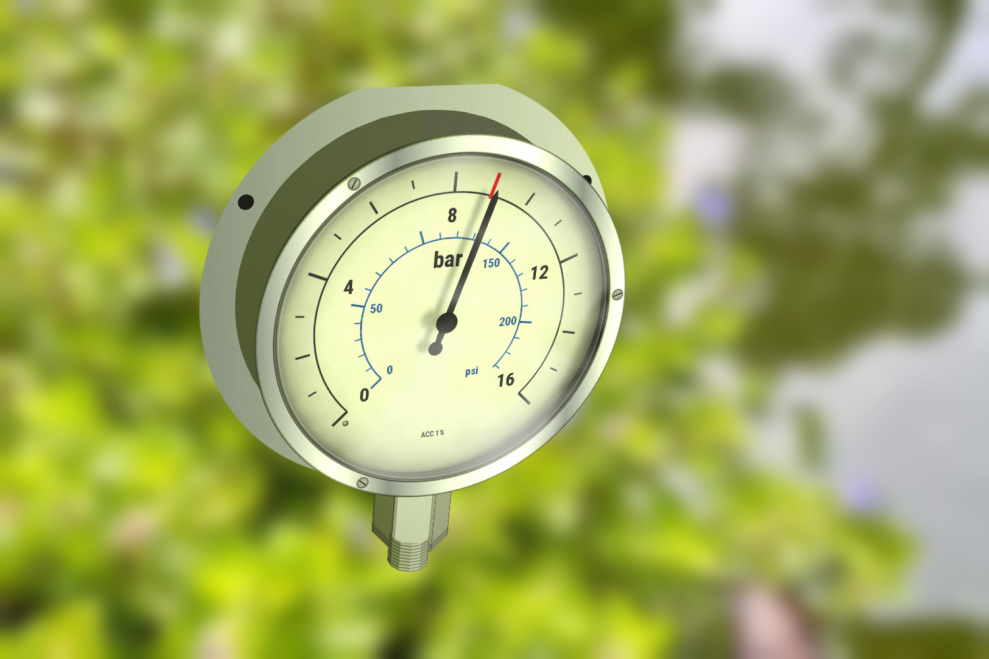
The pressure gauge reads 9 bar
